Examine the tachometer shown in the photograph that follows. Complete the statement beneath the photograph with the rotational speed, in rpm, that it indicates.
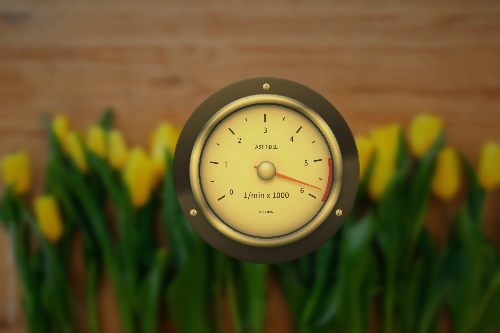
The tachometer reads 5750 rpm
